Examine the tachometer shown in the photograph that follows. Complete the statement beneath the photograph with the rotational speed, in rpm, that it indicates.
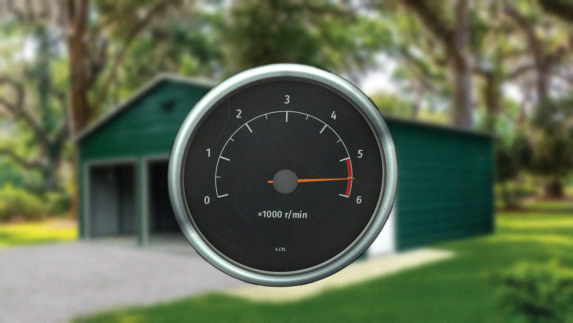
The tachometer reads 5500 rpm
